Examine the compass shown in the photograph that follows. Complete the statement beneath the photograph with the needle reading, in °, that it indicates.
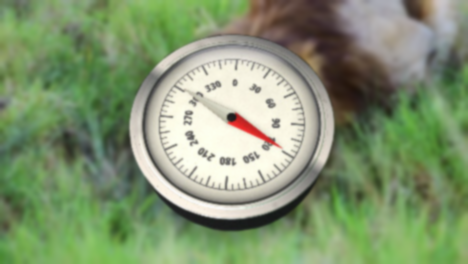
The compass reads 120 °
